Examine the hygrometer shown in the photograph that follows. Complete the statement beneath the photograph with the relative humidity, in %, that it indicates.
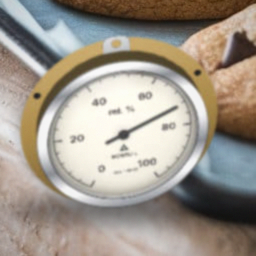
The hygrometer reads 72 %
